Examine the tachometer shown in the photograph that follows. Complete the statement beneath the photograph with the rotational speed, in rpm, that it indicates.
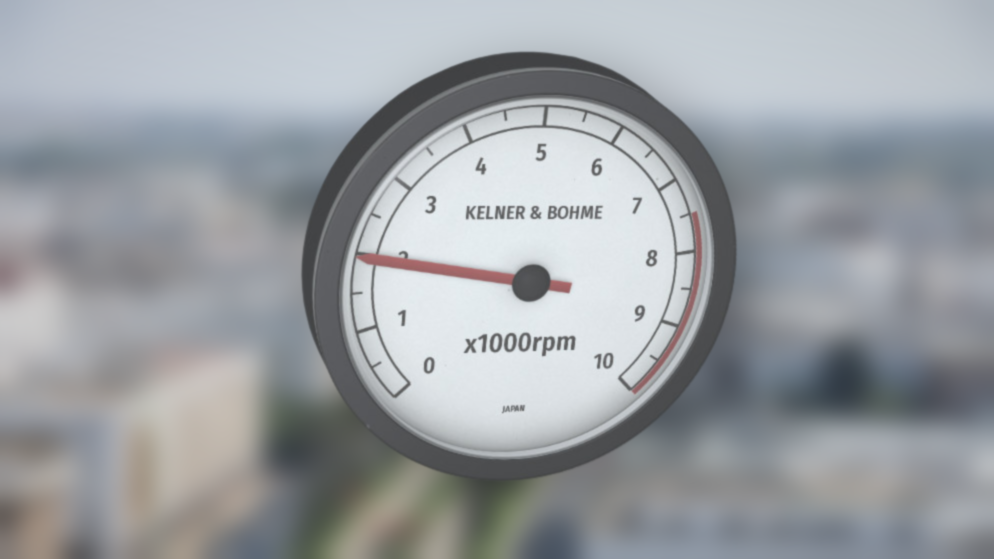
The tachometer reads 2000 rpm
